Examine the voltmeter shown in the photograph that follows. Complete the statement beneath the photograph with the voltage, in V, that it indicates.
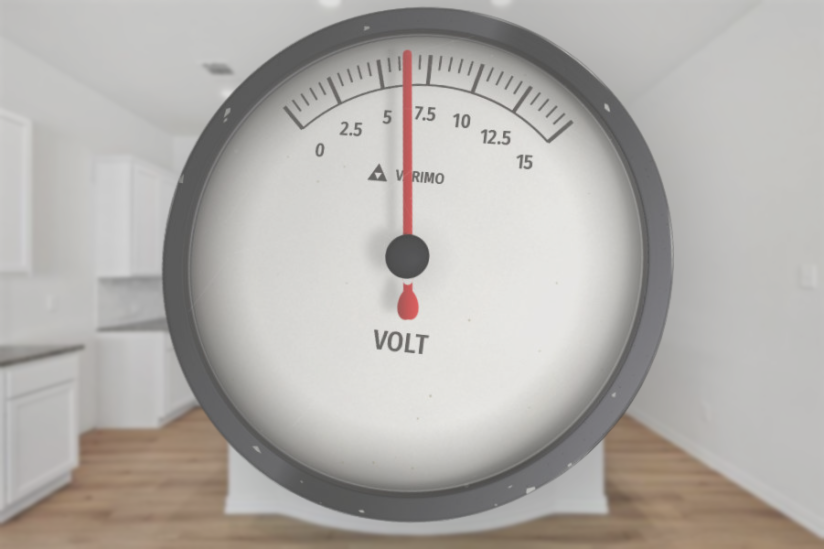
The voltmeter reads 6.5 V
